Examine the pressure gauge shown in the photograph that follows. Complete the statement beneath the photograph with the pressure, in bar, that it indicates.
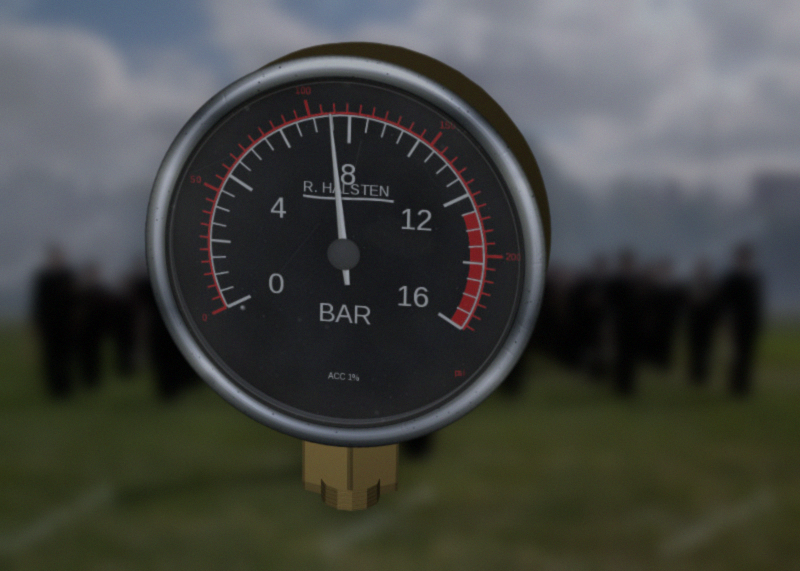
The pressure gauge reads 7.5 bar
